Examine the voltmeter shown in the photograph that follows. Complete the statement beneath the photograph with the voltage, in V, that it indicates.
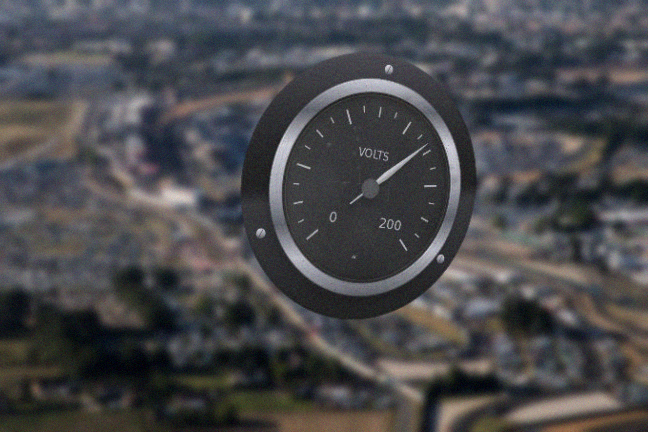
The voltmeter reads 135 V
